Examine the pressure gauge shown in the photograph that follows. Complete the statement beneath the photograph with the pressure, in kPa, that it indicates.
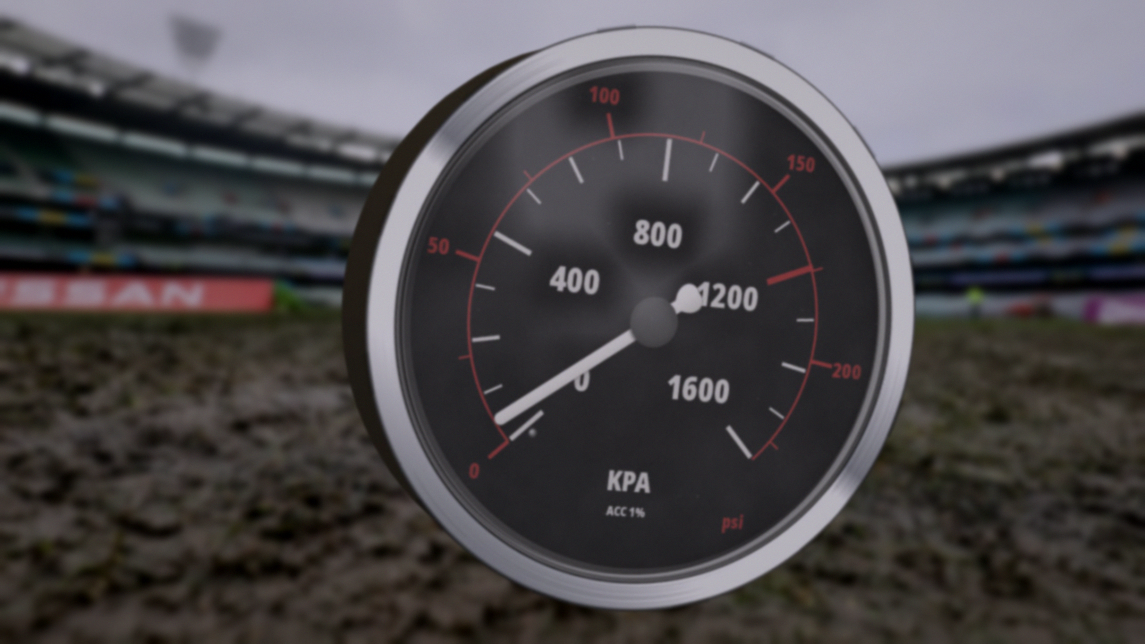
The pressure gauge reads 50 kPa
